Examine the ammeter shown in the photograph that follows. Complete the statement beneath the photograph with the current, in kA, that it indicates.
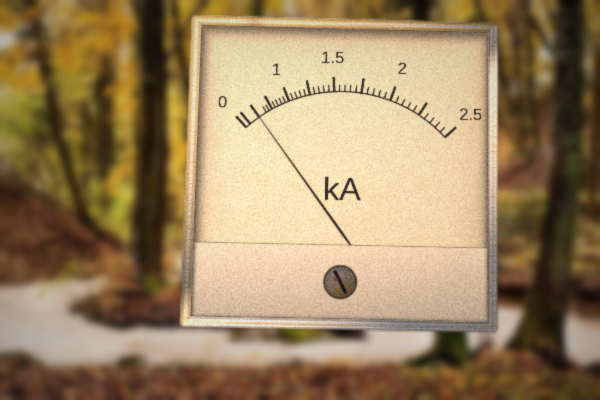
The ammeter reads 0.5 kA
